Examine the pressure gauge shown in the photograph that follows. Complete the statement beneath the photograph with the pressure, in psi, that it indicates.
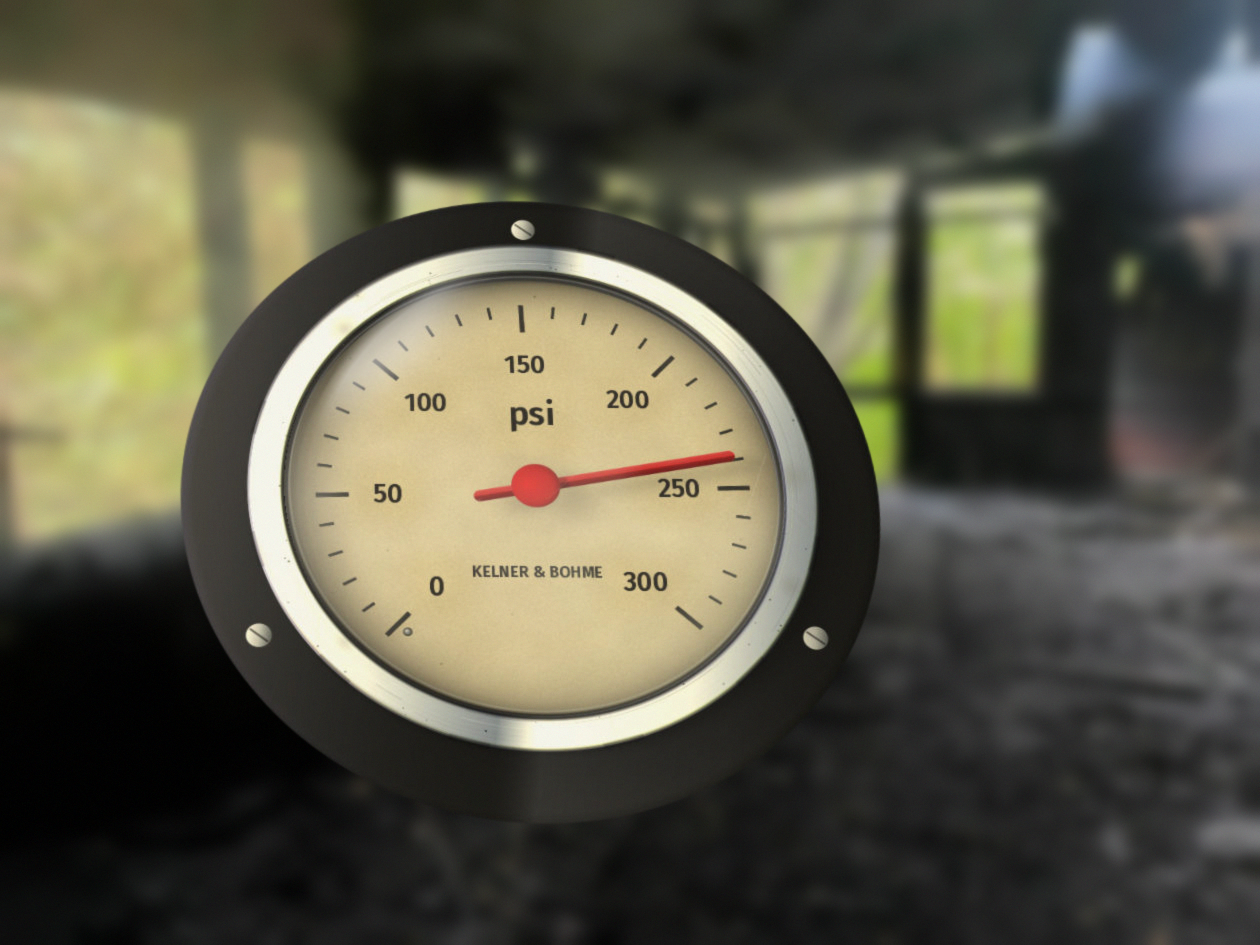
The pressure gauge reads 240 psi
